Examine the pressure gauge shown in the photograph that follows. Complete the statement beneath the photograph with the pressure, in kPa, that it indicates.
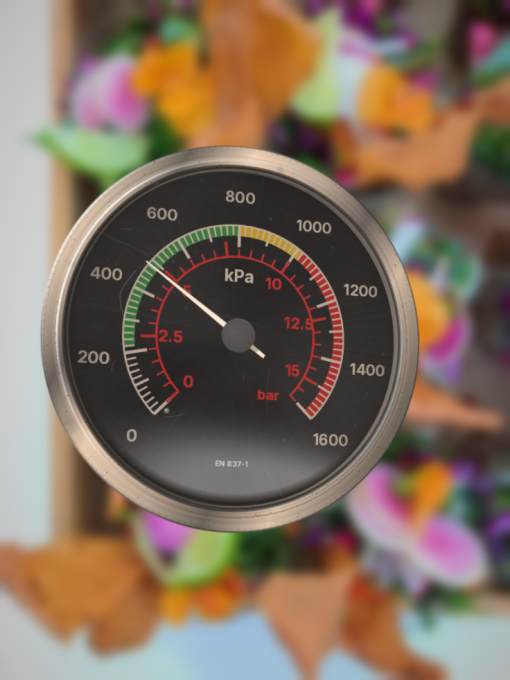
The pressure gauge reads 480 kPa
